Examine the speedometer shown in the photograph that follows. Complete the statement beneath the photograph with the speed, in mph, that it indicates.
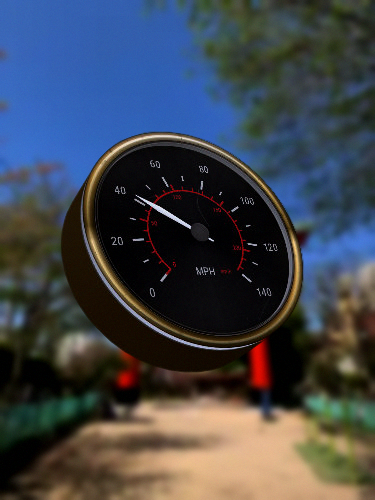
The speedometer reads 40 mph
